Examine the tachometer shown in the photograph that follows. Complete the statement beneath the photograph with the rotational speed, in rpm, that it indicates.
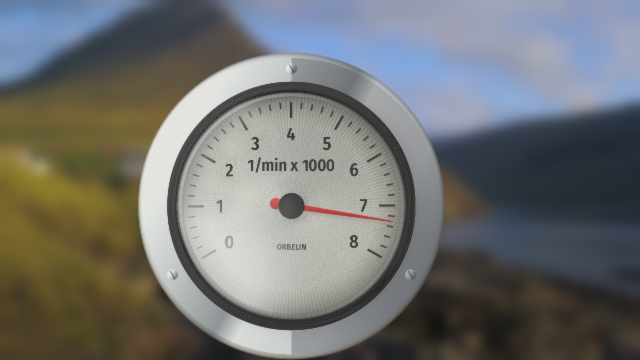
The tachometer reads 7300 rpm
